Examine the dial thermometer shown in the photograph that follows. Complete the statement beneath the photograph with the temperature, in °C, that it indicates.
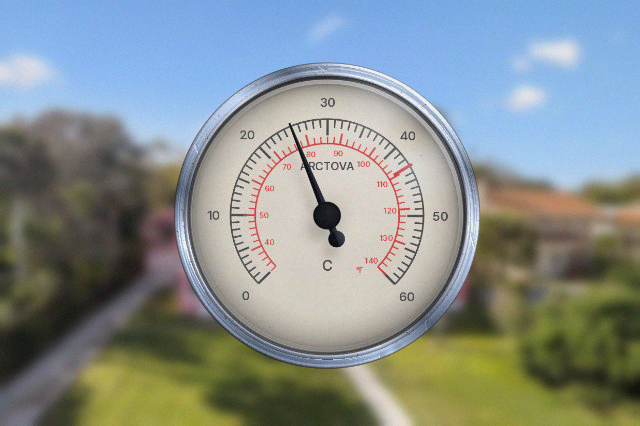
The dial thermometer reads 25 °C
